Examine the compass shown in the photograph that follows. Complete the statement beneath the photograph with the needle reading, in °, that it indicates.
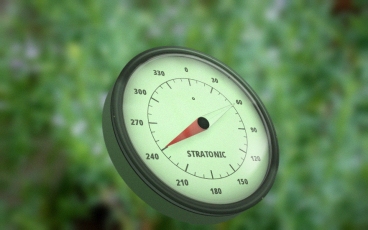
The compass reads 240 °
